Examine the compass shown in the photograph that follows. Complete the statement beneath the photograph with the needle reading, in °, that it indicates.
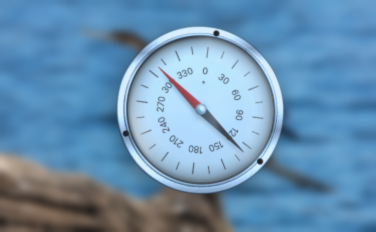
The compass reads 307.5 °
